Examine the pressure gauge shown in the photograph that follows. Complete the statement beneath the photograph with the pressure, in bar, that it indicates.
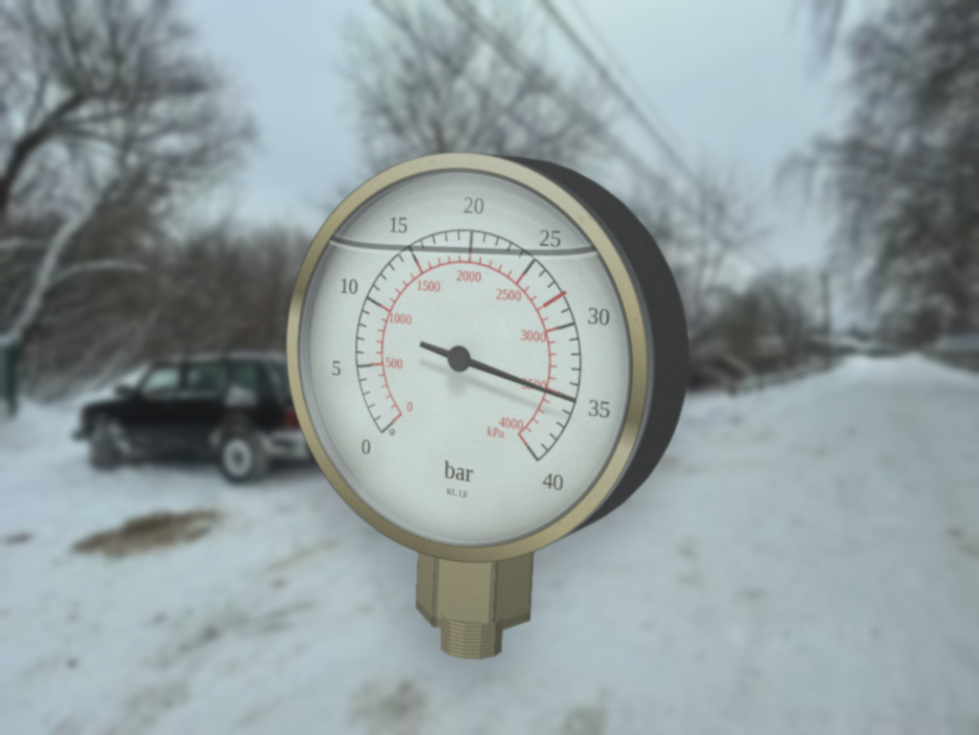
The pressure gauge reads 35 bar
